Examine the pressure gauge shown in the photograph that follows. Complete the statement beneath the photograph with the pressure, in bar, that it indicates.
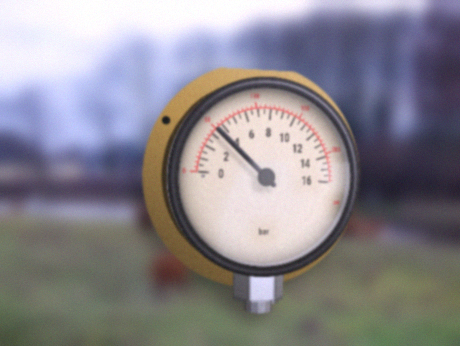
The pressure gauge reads 3.5 bar
